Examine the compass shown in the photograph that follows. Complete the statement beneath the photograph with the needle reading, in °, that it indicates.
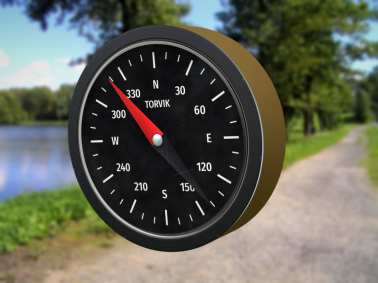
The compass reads 320 °
